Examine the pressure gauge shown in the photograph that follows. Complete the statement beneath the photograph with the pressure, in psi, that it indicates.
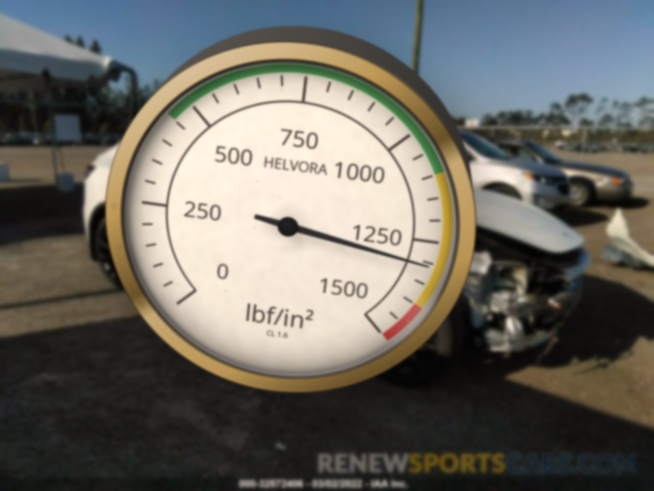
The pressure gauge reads 1300 psi
